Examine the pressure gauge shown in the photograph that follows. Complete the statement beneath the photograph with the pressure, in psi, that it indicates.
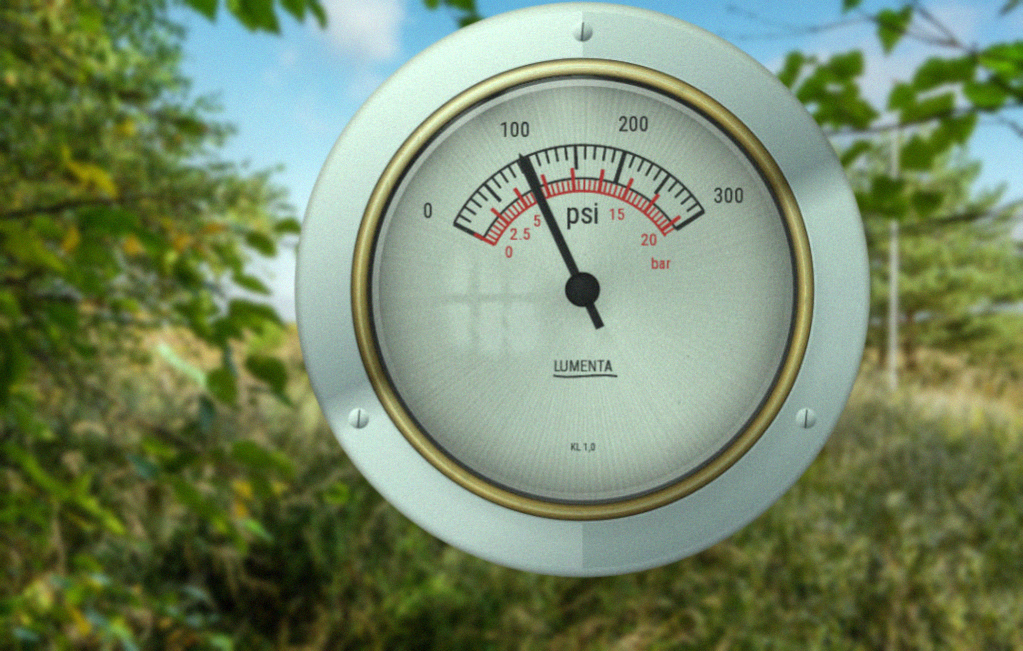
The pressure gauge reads 95 psi
